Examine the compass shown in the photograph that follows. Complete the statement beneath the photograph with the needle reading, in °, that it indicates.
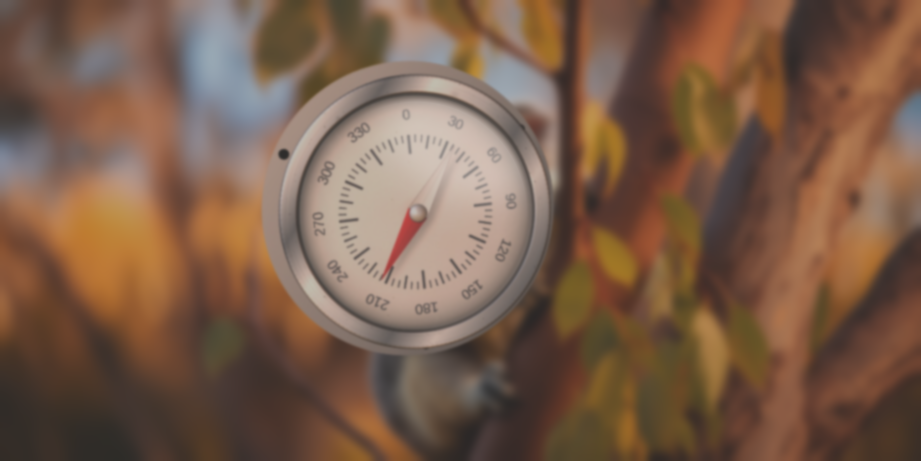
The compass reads 215 °
